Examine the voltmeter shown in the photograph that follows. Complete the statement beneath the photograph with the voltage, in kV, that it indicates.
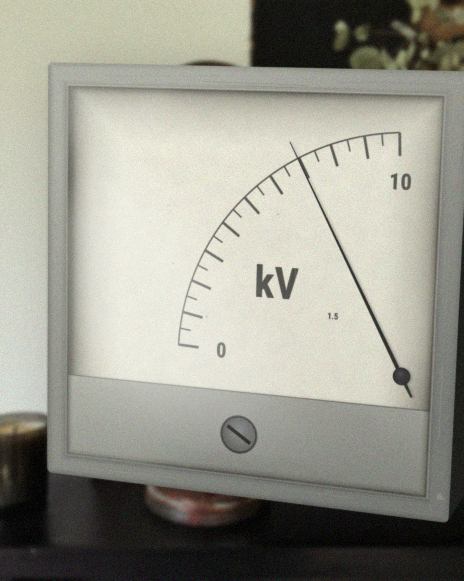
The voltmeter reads 7 kV
